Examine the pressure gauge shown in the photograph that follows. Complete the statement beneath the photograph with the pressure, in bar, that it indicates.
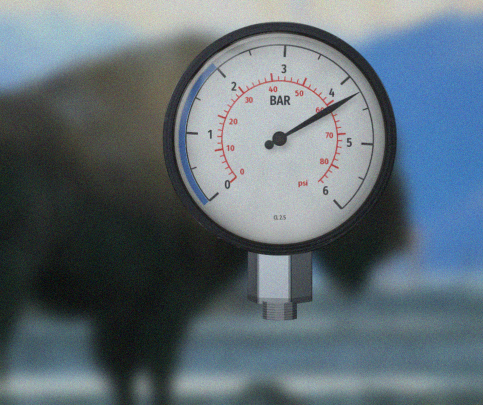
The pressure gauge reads 4.25 bar
